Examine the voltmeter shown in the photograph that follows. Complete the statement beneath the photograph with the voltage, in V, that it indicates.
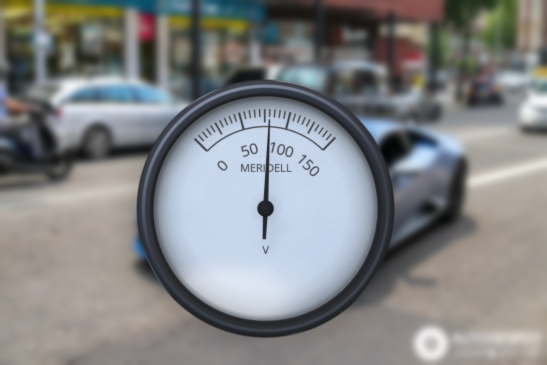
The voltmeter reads 80 V
